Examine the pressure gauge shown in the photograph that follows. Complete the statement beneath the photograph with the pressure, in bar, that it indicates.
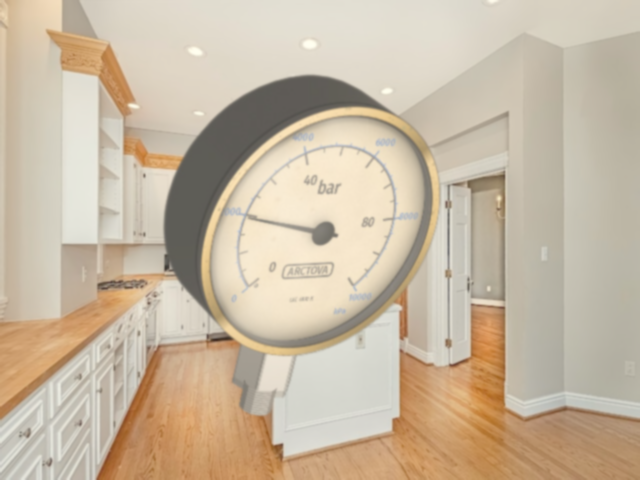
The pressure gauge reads 20 bar
